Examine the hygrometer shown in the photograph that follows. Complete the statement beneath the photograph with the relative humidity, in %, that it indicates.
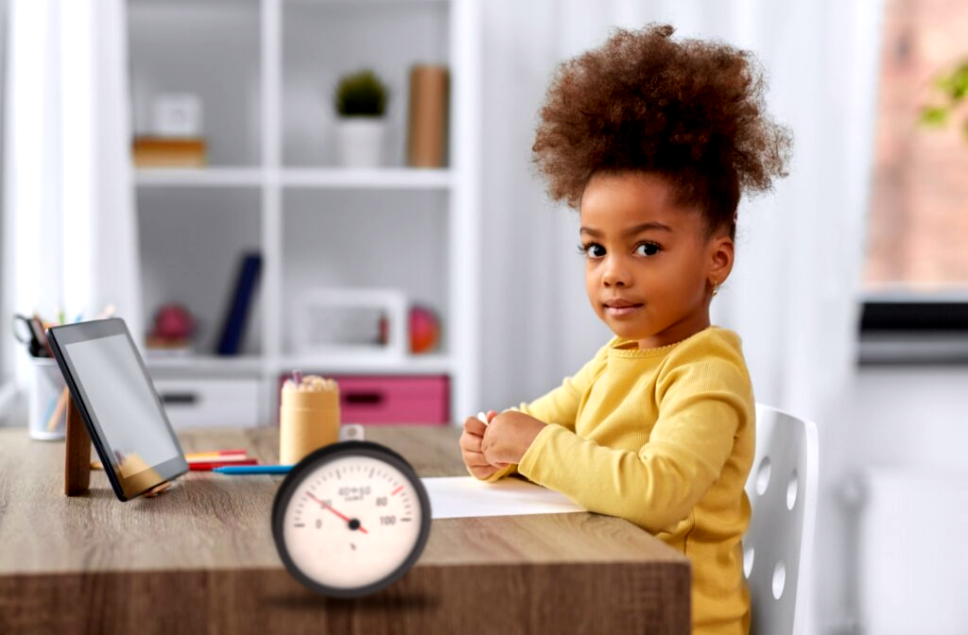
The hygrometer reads 20 %
